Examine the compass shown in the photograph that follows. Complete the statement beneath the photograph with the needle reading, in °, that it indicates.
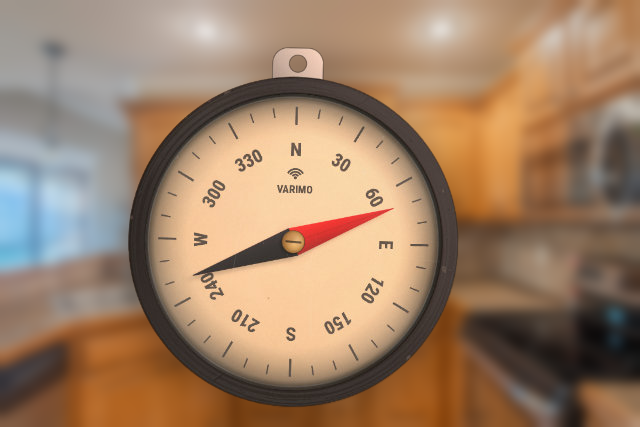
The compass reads 70 °
